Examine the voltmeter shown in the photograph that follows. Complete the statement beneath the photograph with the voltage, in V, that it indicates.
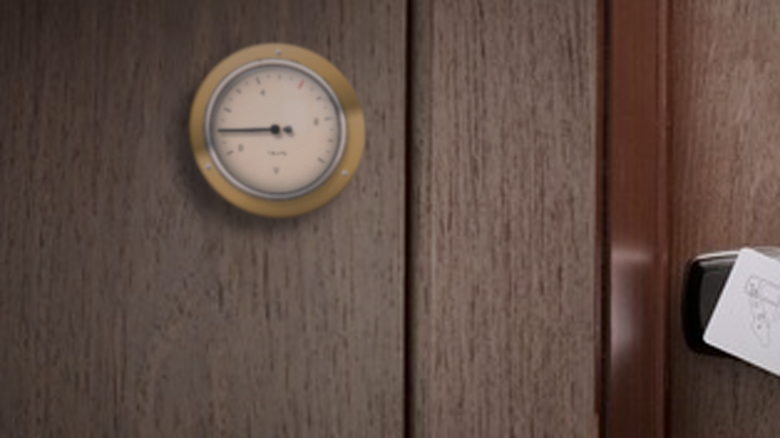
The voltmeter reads 1 V
